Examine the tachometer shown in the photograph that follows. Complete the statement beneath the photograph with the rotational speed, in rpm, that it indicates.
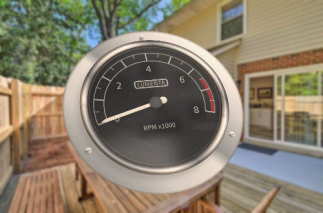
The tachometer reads 0 rpm
